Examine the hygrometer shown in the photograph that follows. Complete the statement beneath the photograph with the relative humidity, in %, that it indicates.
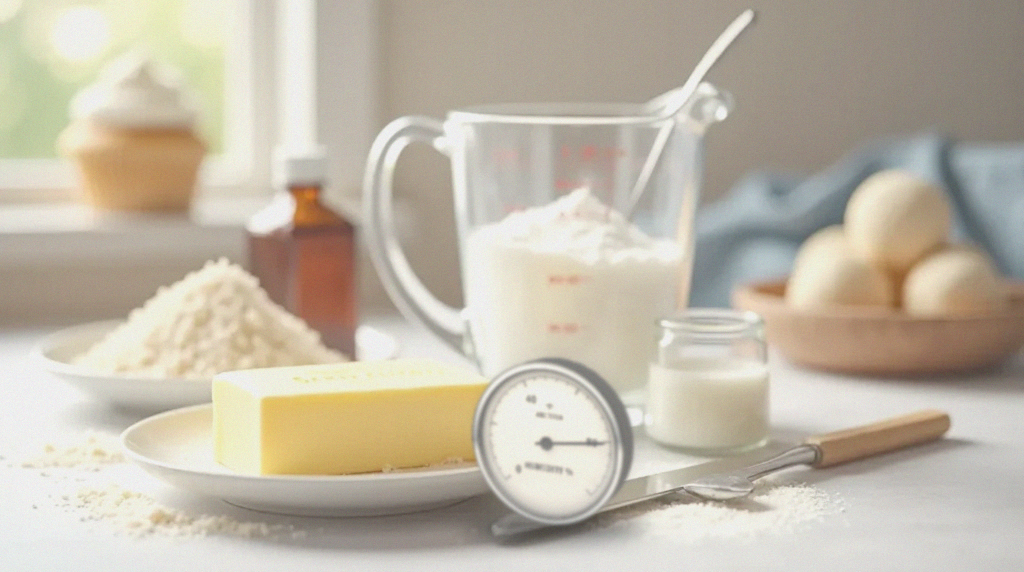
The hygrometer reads 80 %
